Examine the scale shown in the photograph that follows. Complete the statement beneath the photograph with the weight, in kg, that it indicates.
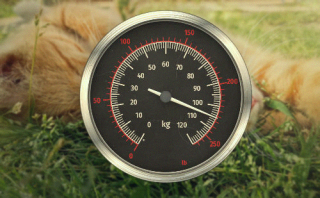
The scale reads 105 kg
